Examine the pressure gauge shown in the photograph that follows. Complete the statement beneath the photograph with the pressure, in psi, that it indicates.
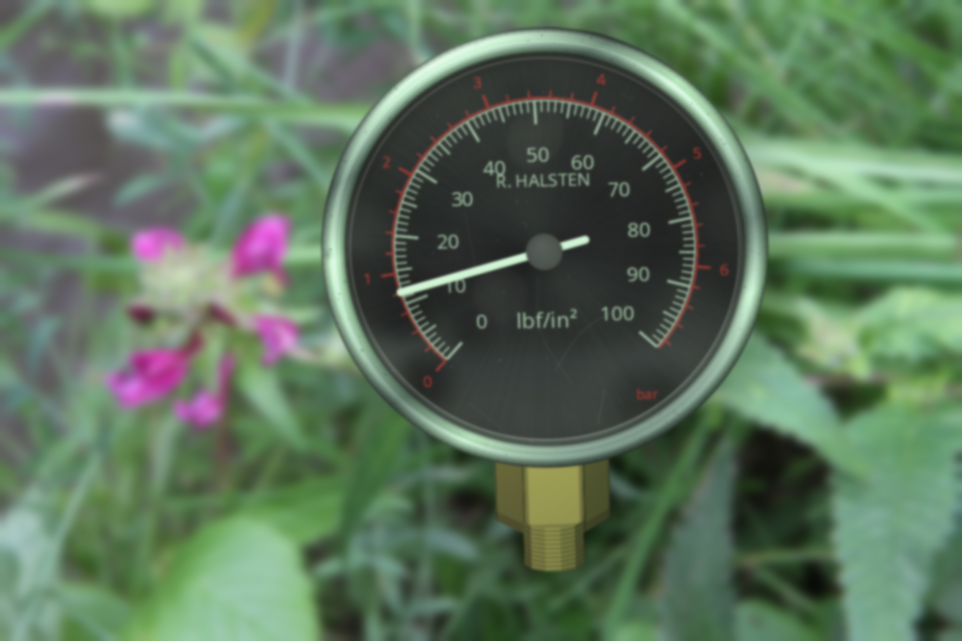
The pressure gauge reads 12 psi
